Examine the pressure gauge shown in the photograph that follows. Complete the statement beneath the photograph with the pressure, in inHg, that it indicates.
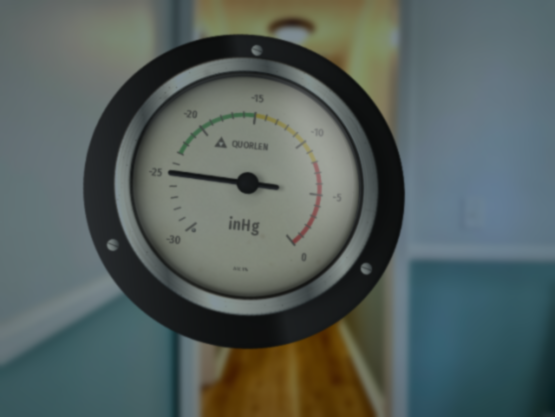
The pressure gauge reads -25 inHg
